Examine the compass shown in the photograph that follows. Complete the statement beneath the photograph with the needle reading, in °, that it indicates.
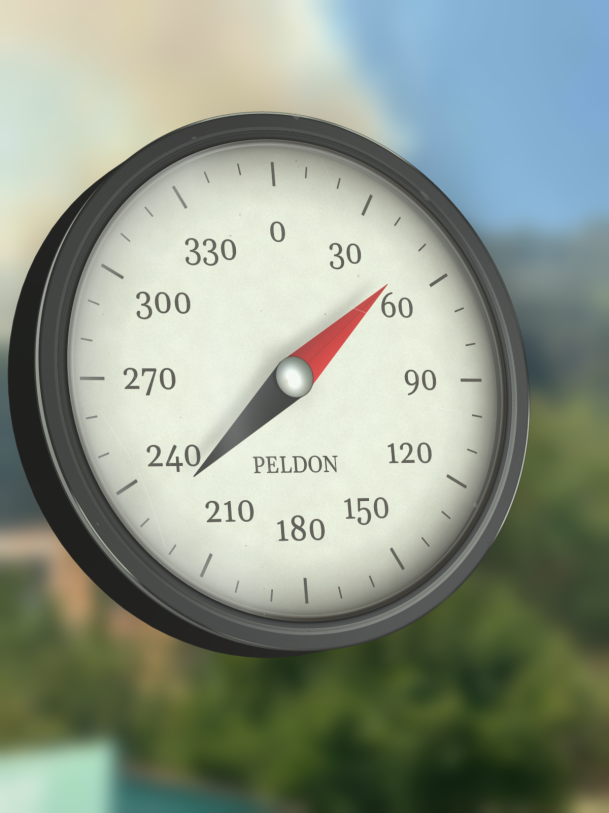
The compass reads 50 °
